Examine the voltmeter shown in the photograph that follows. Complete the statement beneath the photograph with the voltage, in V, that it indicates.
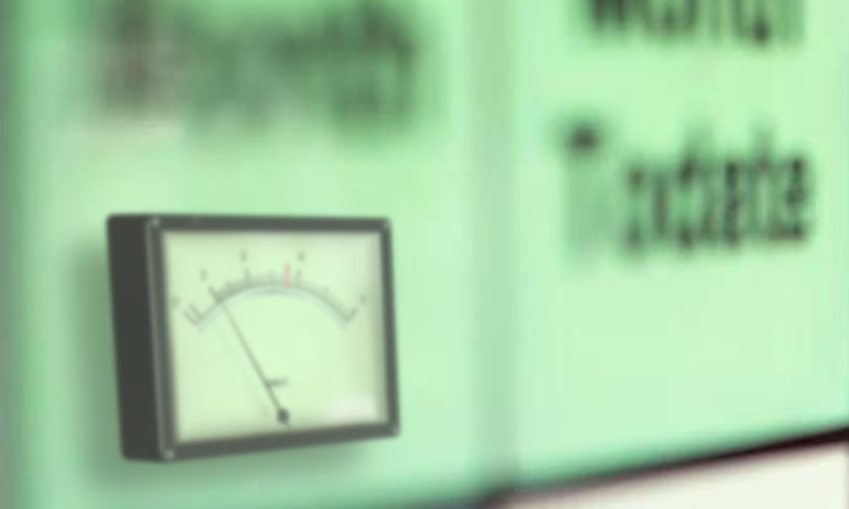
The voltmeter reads 2 V
